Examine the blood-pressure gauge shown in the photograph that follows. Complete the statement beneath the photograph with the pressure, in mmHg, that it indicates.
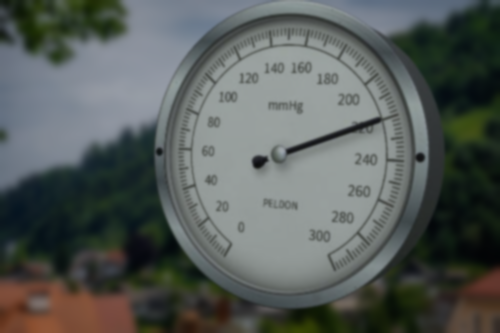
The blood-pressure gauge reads 220 mmHg
